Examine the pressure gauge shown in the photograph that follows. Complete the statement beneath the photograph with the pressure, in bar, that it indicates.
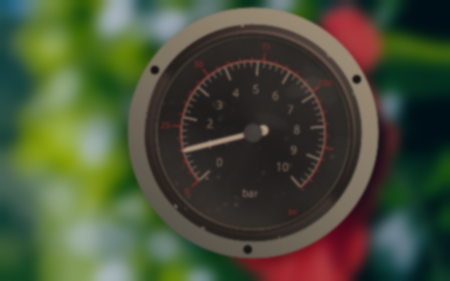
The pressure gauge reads 1 bar
